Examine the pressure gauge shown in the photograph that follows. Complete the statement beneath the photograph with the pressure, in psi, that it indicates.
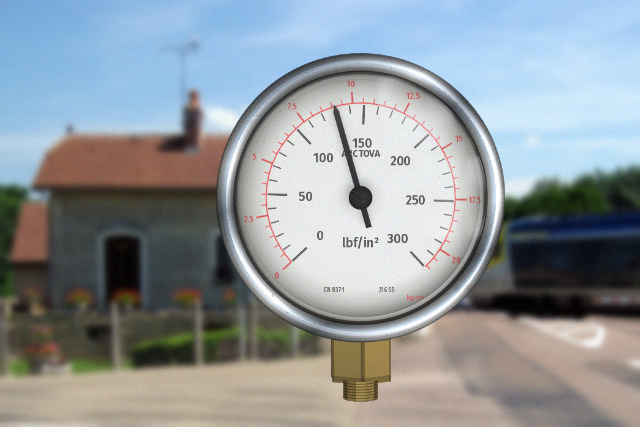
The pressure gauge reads 130 psi
